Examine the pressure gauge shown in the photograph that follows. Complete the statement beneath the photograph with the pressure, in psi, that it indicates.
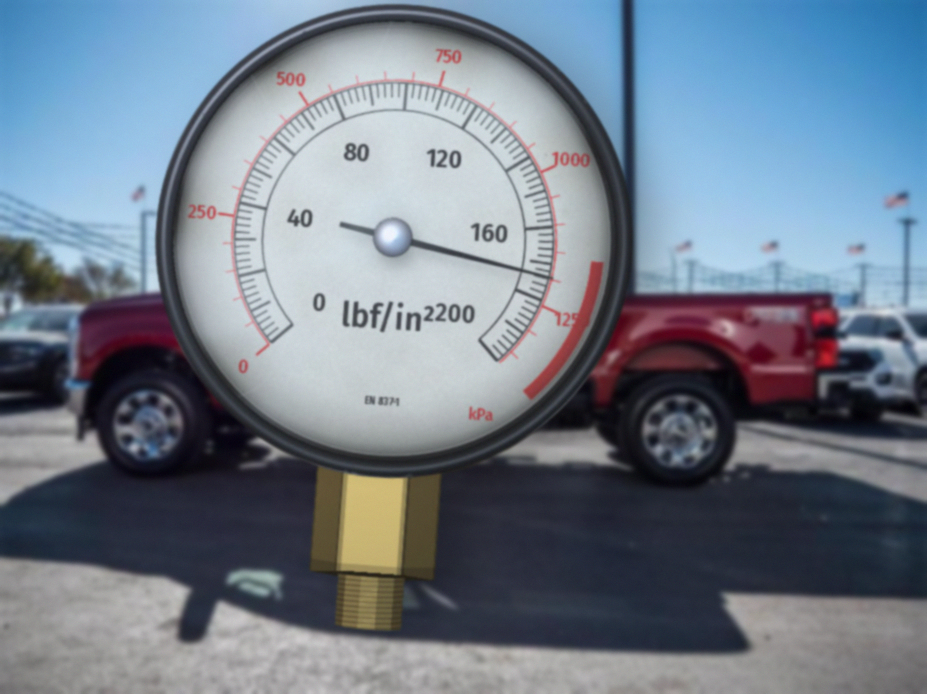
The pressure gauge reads 174 psi
